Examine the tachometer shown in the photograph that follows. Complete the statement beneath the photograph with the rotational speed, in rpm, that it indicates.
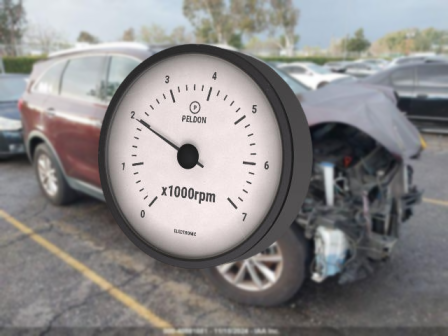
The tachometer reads 2000 rpm
